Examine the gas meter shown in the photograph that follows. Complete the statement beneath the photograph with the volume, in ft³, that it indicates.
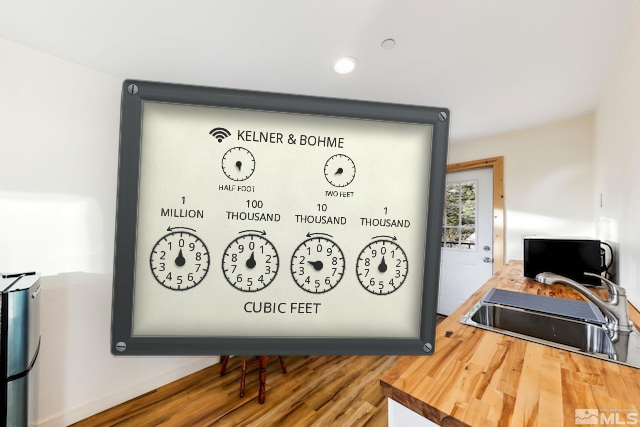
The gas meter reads 2000 ft³
